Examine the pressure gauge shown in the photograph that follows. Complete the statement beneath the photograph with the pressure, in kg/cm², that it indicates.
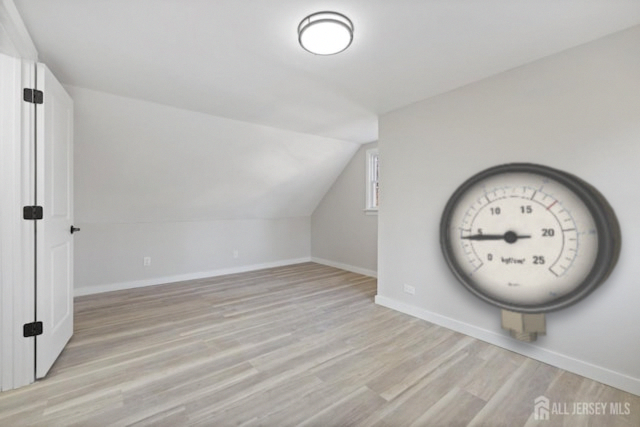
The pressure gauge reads 4 kg/cm²
